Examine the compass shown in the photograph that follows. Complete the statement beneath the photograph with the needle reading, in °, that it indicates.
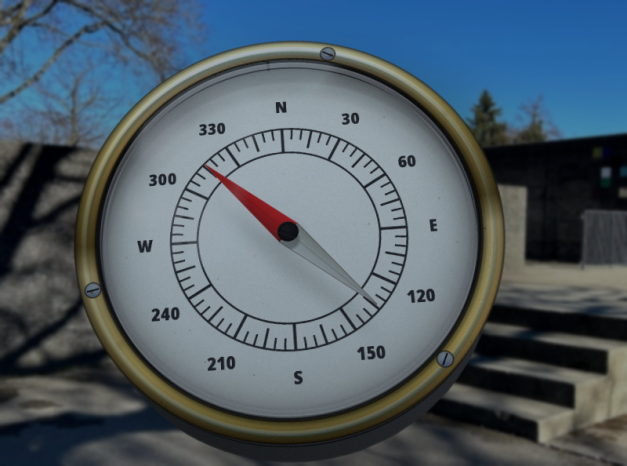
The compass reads 315 °
